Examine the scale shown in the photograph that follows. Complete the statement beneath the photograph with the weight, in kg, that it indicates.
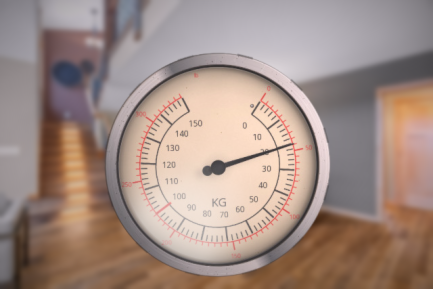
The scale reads 20 kg
